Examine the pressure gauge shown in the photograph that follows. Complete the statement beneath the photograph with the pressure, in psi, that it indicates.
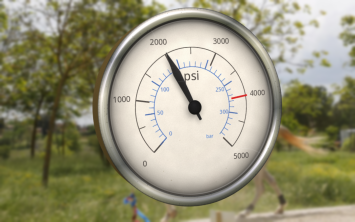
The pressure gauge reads 2000 psi
